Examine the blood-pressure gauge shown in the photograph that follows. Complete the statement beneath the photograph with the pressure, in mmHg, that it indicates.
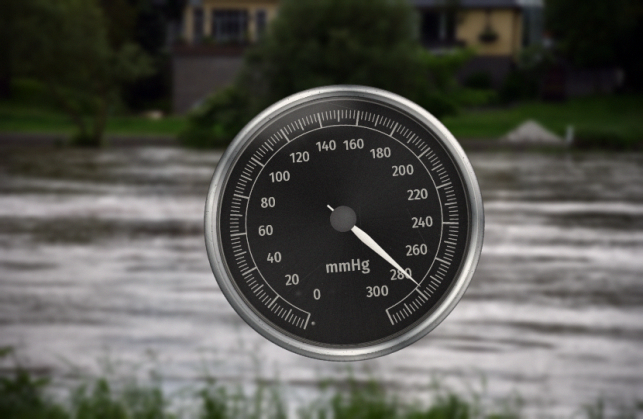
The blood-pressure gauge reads 278 mmHg
